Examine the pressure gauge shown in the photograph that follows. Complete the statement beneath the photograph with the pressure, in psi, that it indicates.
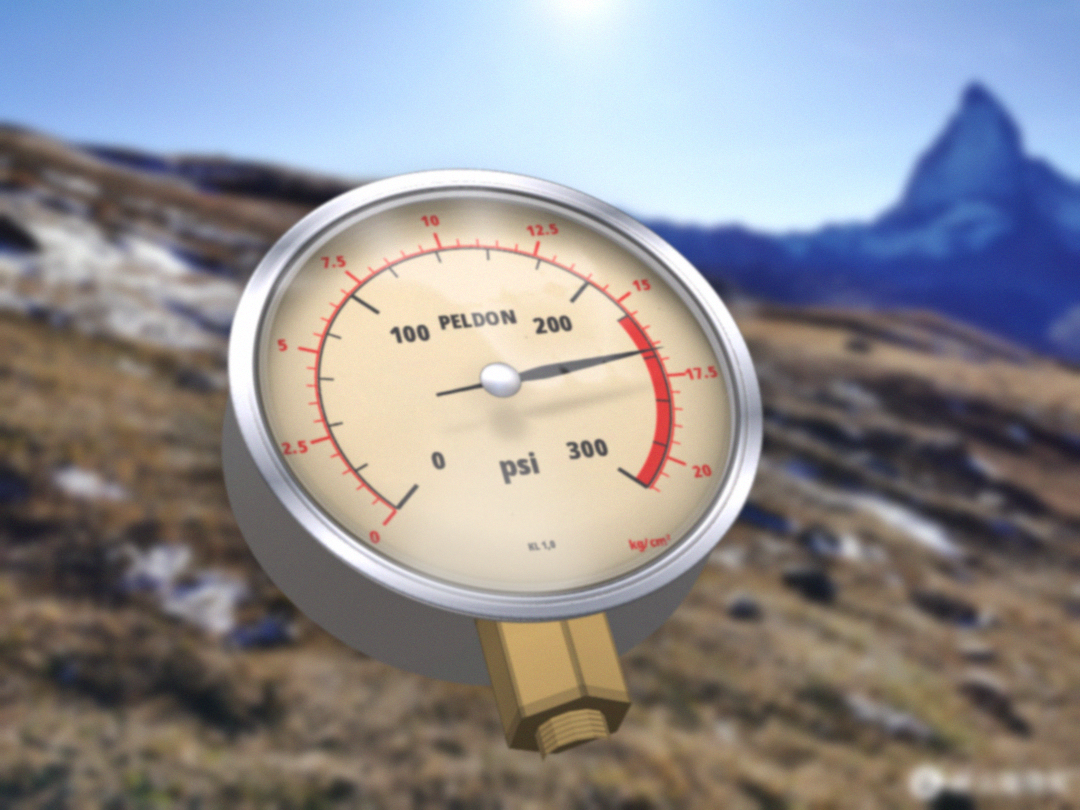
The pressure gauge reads 240 psi
